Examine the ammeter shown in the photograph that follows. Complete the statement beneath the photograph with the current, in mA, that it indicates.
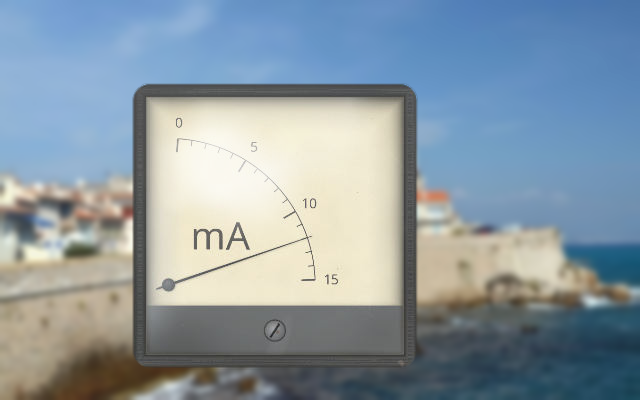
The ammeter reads 12 mA
